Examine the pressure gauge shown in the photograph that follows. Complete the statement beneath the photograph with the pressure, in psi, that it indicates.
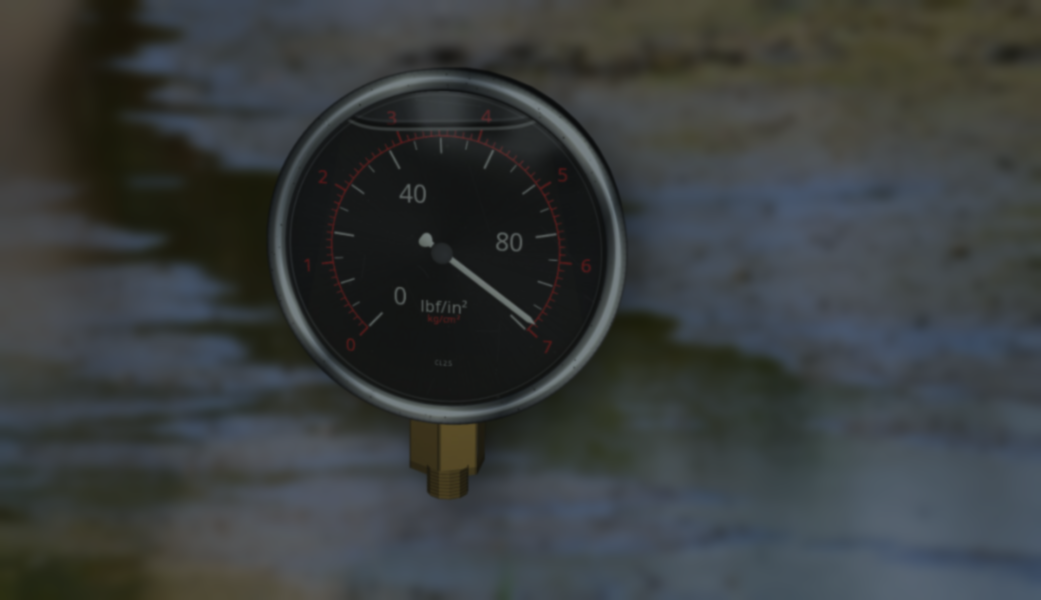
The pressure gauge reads 97.5 psi
